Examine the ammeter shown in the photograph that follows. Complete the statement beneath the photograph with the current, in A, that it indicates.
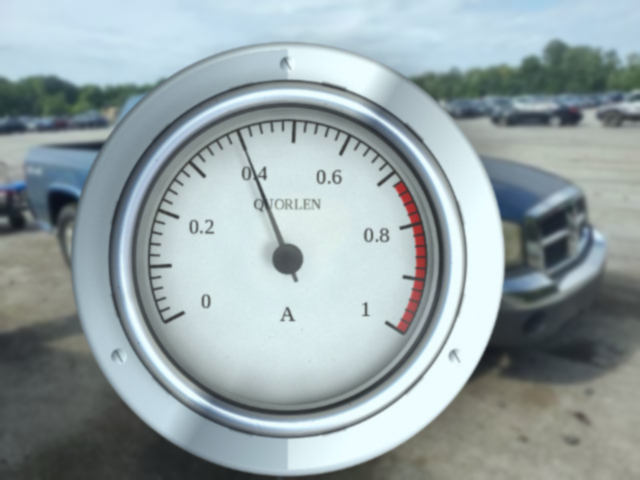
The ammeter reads 0.4 A
